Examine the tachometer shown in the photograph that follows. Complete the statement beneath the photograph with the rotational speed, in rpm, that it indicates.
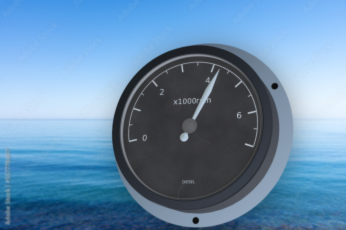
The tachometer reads 4250 rpm
